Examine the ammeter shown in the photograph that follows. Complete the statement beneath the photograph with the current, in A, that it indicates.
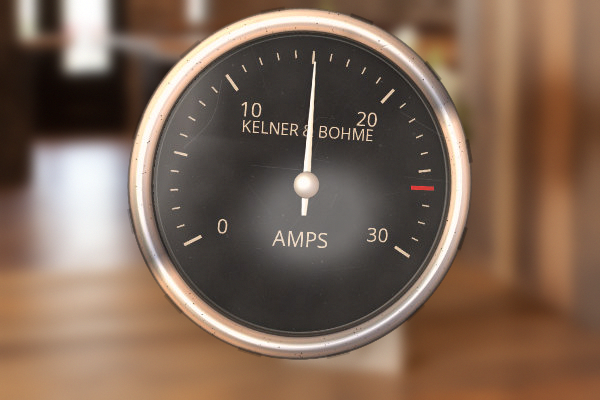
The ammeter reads 15 A
